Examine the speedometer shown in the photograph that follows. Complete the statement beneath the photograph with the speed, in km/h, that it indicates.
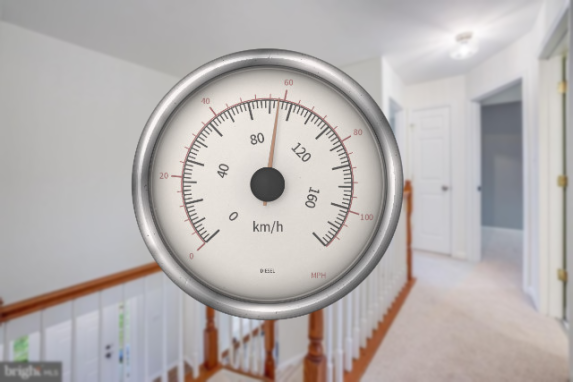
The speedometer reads 94 km/h
